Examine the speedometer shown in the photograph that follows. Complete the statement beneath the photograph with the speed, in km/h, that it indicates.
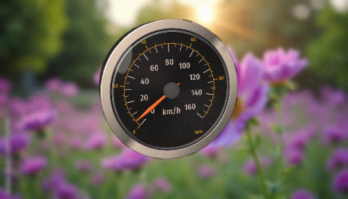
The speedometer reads 5 km/h
